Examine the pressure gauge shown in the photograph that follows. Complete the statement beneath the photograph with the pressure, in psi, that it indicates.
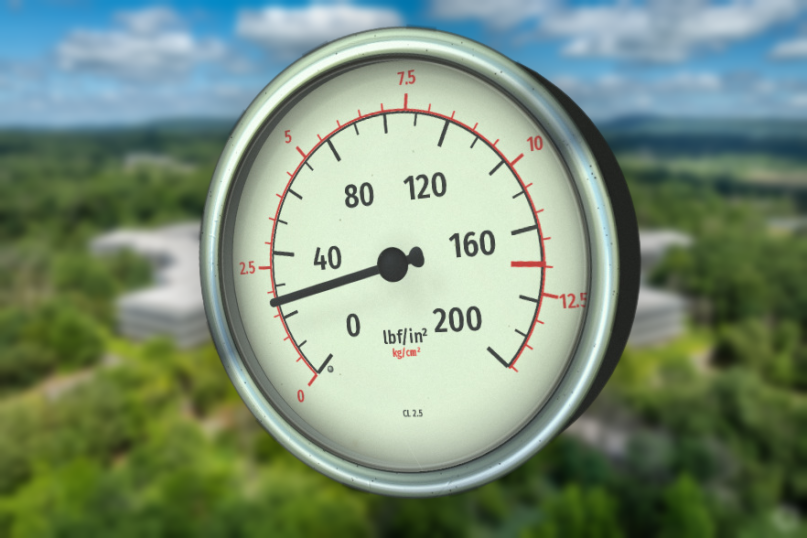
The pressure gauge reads 25 psi
